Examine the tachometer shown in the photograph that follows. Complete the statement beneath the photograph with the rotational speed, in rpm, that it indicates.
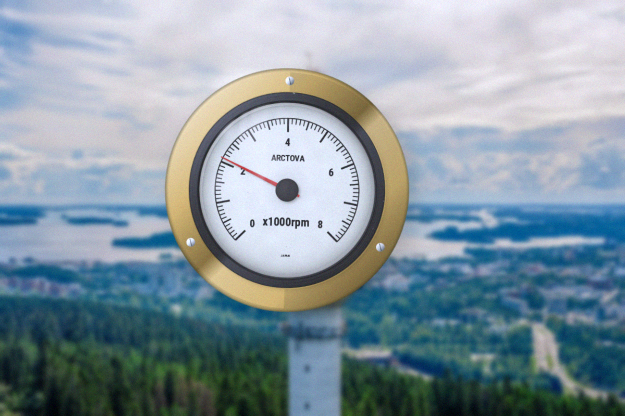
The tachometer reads 2100 rpm
